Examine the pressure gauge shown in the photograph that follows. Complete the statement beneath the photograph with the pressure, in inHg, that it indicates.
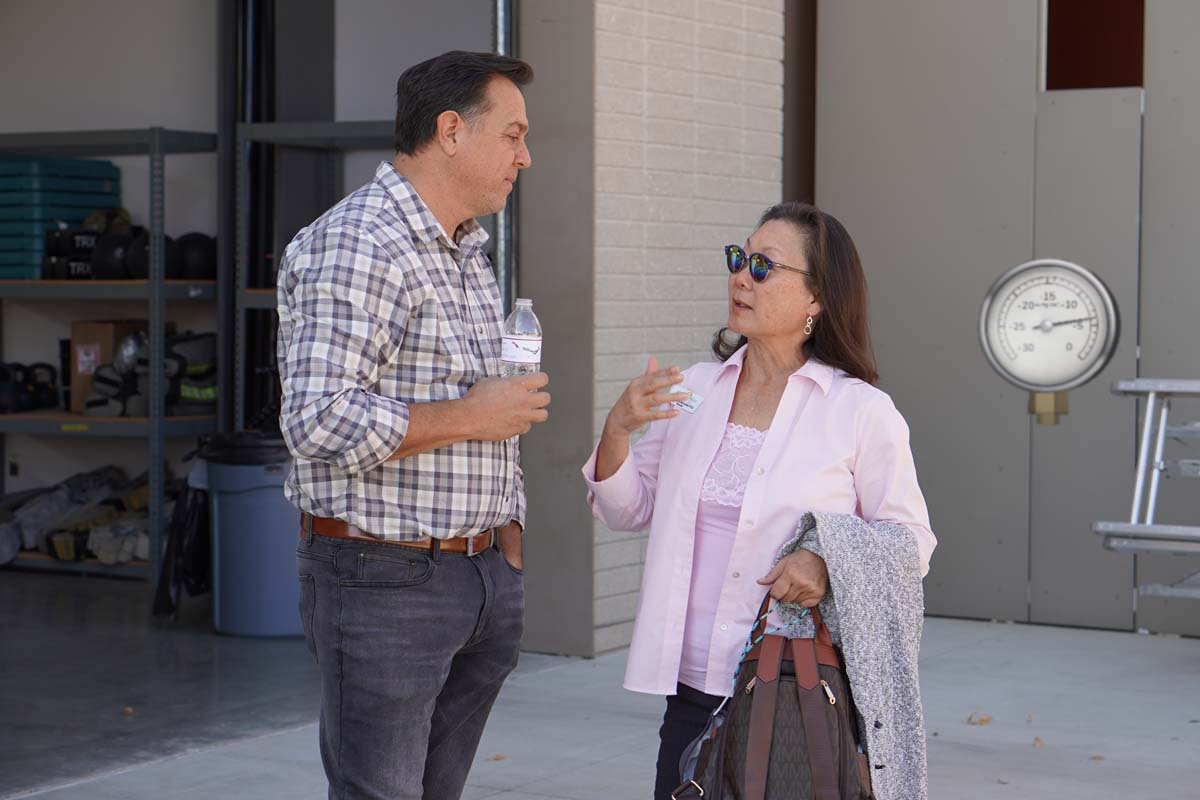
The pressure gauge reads -6 inHg
